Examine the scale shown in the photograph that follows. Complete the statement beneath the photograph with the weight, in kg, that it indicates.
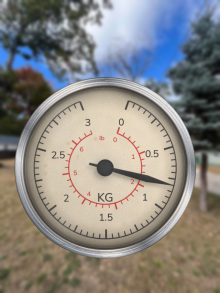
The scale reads 0.8 kg
